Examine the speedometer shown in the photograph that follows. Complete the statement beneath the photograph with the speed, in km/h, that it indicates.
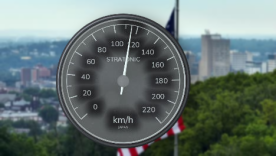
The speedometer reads 115 km/h
